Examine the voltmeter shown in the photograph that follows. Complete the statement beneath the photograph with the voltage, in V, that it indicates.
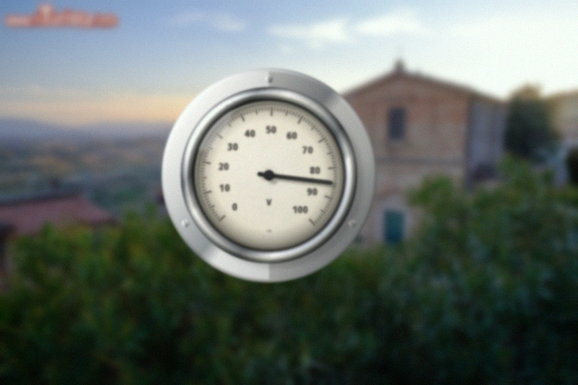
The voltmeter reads 85 V
